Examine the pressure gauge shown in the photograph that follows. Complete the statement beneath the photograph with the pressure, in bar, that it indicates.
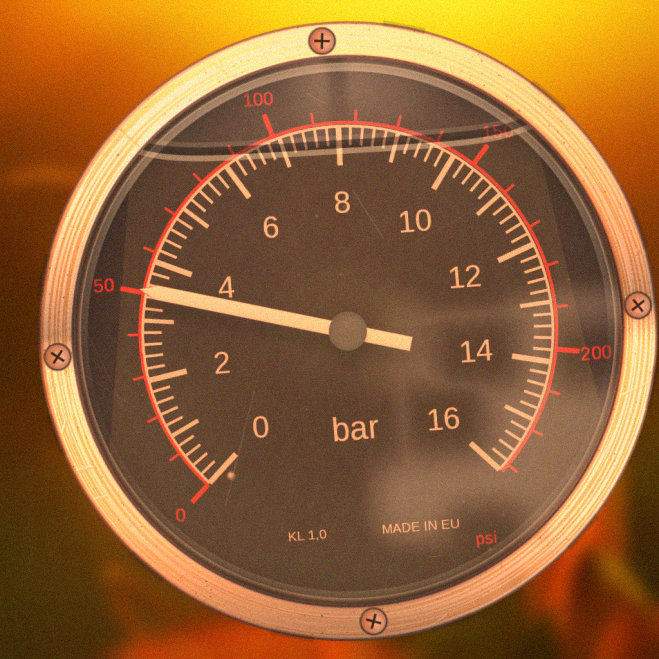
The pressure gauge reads 3.5 bar
